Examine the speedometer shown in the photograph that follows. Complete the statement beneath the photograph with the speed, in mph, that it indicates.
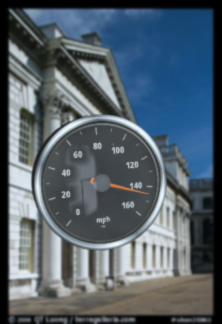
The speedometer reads 145 mph
